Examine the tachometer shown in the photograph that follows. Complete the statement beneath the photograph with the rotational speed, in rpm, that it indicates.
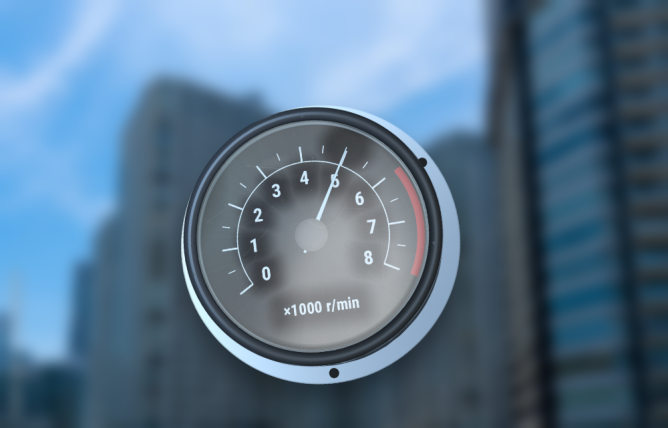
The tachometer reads 5000 rpm
